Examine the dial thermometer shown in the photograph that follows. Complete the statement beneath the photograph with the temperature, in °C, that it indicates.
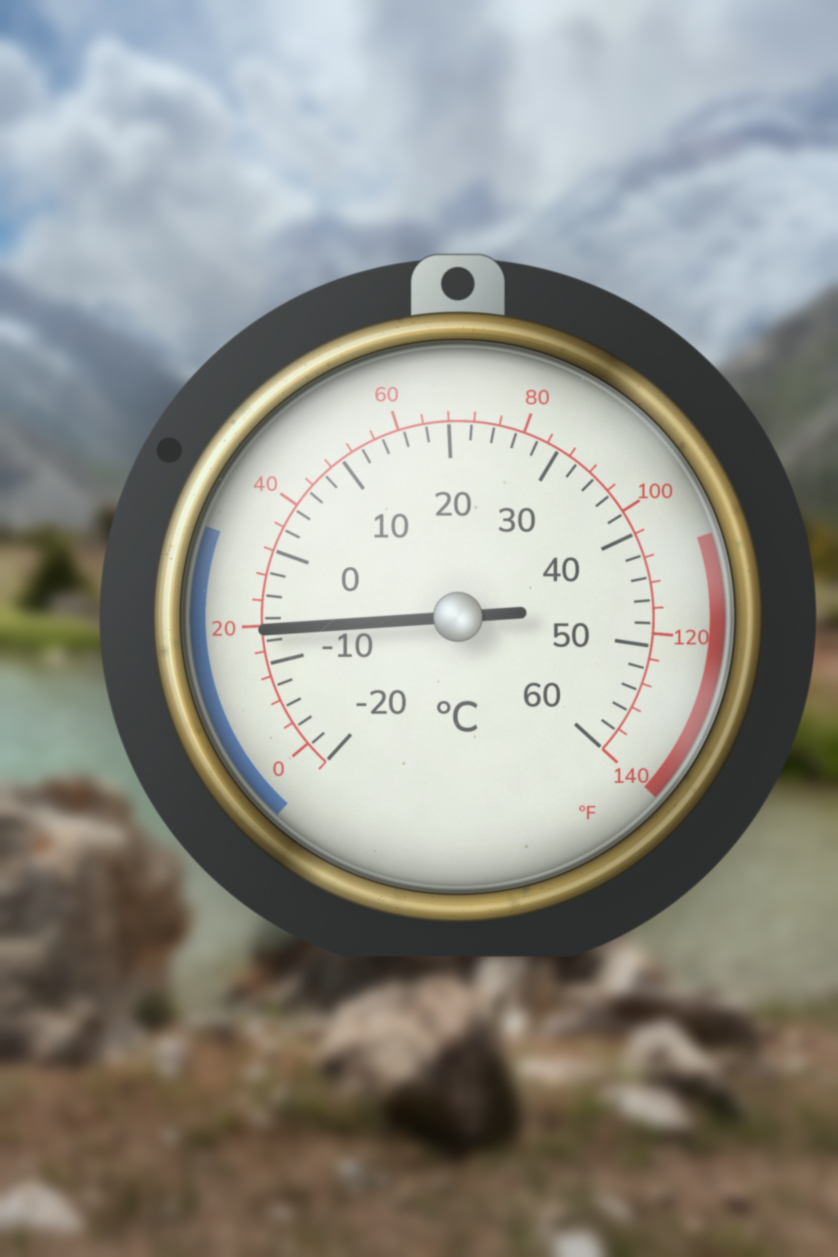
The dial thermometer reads -7 °C
